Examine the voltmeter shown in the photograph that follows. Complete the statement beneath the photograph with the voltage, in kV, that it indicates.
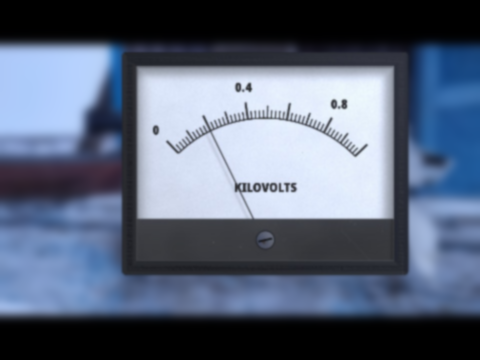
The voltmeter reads 0.2 kV
